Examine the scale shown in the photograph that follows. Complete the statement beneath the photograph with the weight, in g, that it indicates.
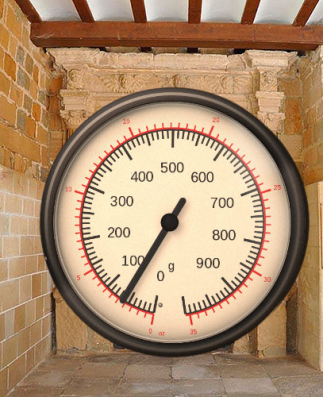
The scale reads 60 g
